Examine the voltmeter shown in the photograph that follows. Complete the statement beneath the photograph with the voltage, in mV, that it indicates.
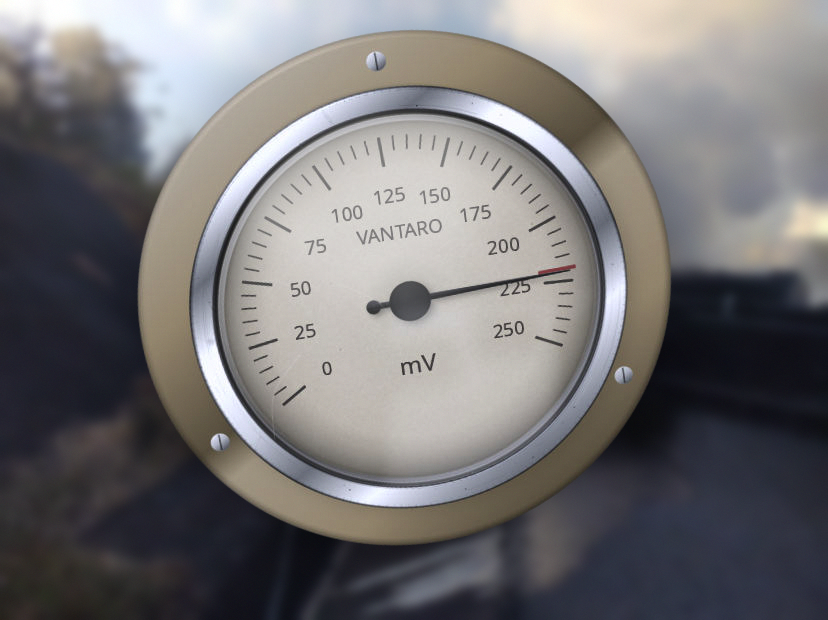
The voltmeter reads 220 mV
